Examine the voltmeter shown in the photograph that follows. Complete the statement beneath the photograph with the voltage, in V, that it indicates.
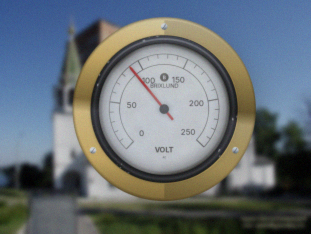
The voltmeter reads 90 V
